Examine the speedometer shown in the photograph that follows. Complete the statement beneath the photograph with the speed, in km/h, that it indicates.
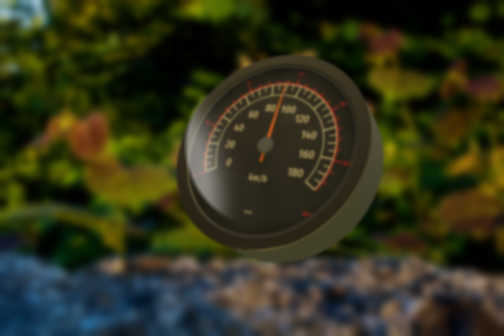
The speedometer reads 90 km/h
